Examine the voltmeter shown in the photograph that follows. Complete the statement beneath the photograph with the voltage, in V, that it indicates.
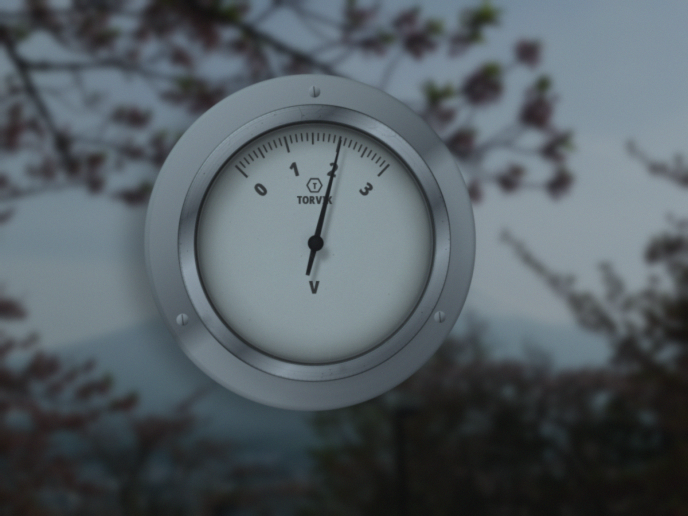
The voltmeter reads 2 V
